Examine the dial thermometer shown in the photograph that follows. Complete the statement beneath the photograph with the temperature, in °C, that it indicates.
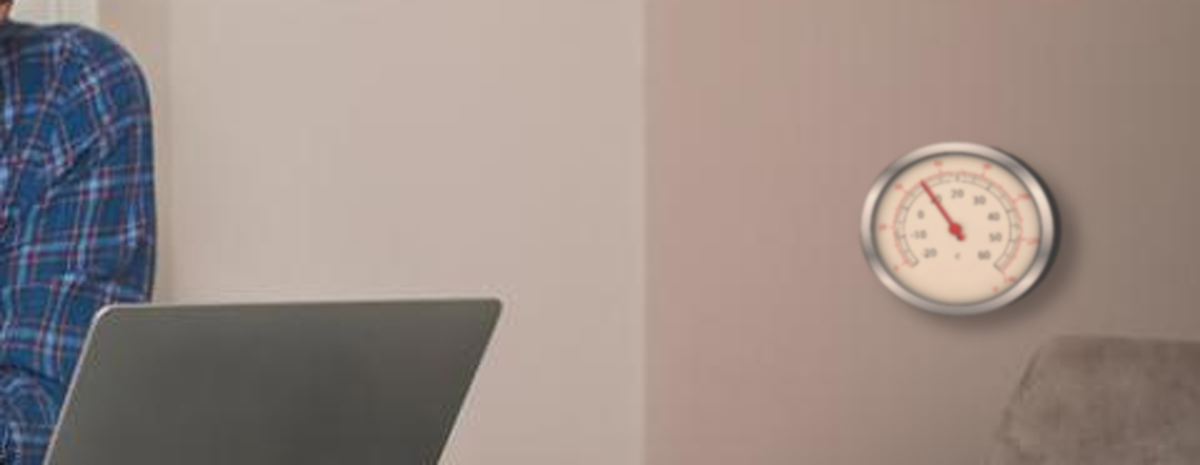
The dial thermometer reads 10 °C
